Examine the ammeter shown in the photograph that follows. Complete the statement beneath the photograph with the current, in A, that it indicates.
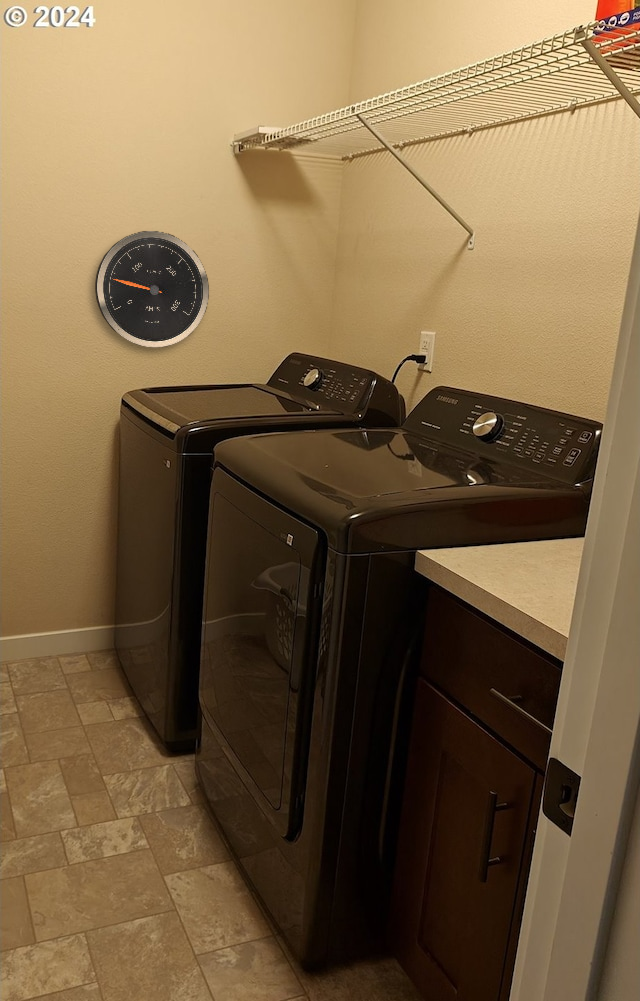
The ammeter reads 50 A
